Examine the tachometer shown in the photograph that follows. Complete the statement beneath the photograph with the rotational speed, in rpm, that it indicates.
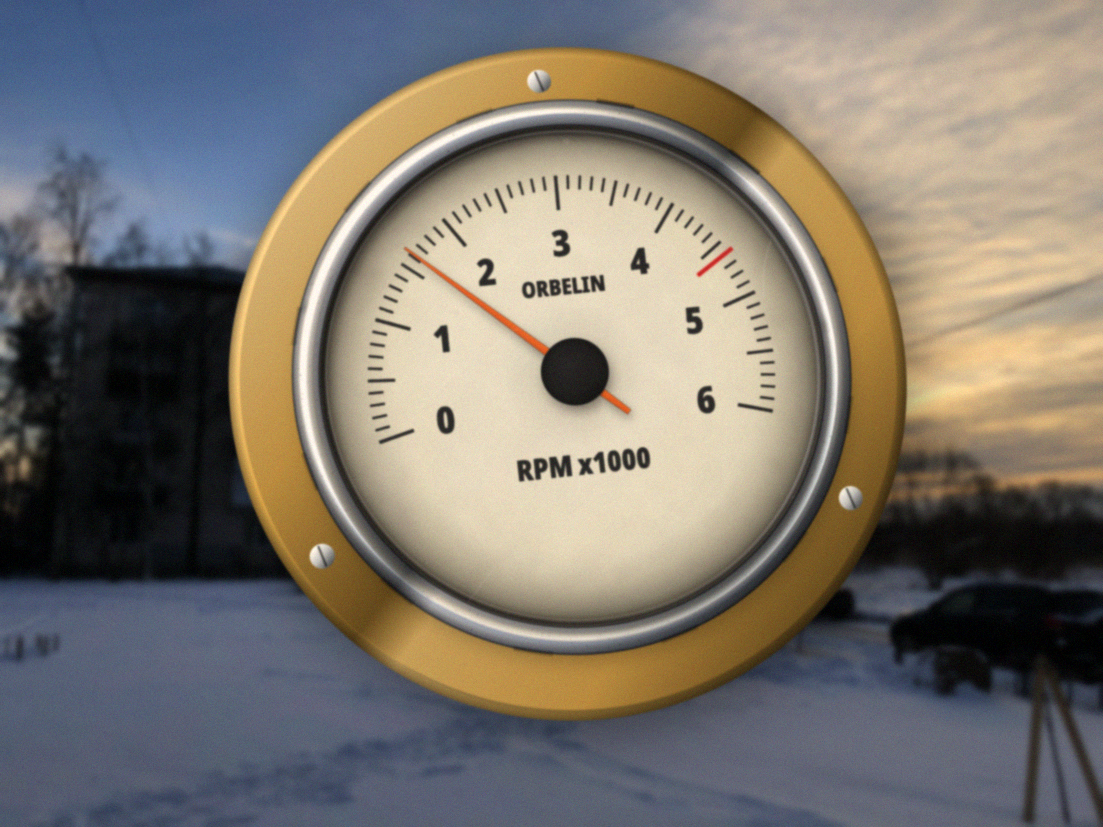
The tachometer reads 1600 rpm
